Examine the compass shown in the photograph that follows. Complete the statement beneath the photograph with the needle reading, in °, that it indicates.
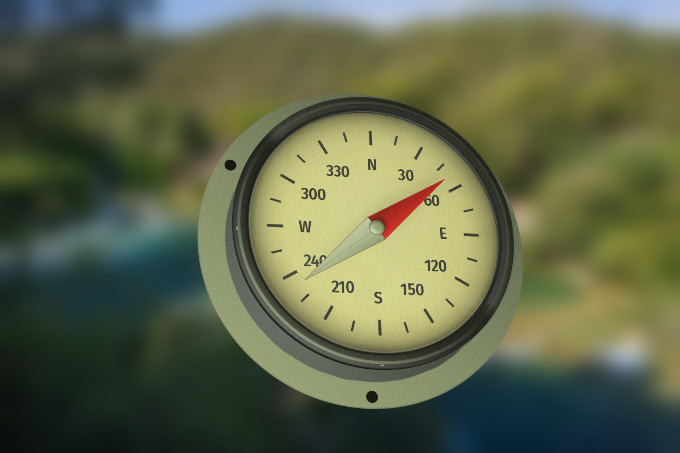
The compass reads 52.5 °
